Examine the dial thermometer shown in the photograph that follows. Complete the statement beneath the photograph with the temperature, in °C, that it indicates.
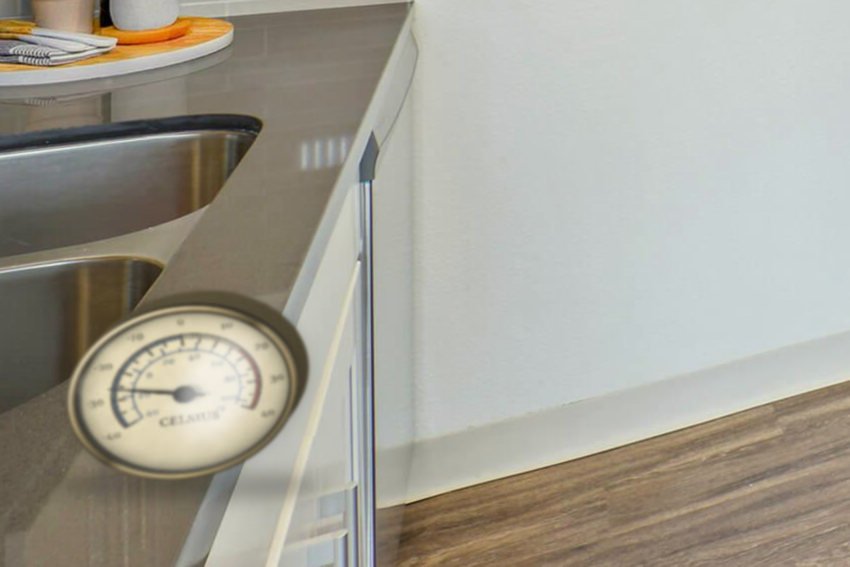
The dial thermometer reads -25 °C
